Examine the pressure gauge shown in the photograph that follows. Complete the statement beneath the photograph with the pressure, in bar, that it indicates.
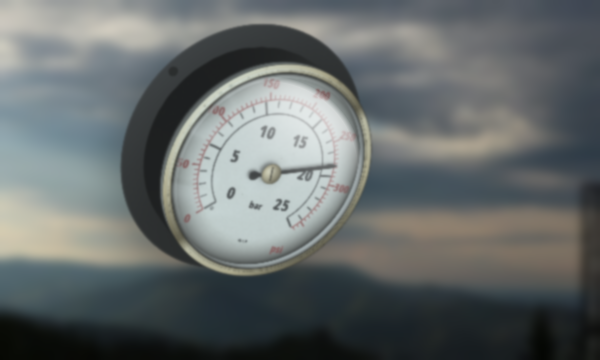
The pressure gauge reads 19 bar
